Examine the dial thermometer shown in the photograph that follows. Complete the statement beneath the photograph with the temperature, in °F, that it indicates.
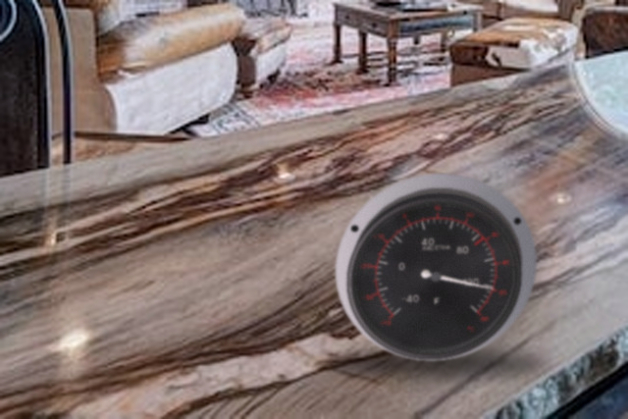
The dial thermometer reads 120 °F
